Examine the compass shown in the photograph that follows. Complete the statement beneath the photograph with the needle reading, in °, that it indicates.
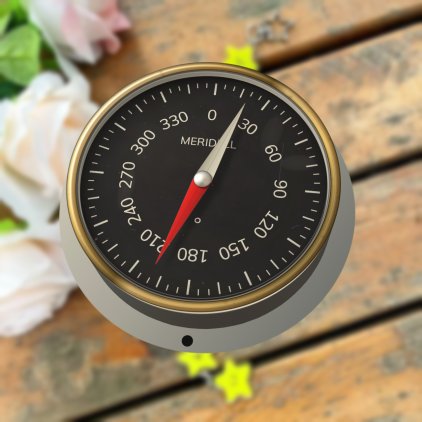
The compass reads 200 °
